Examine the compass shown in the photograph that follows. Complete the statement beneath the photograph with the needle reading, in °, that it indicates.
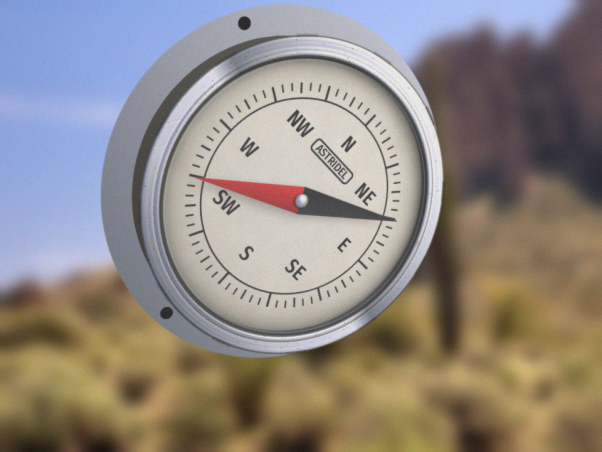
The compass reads 240 °
